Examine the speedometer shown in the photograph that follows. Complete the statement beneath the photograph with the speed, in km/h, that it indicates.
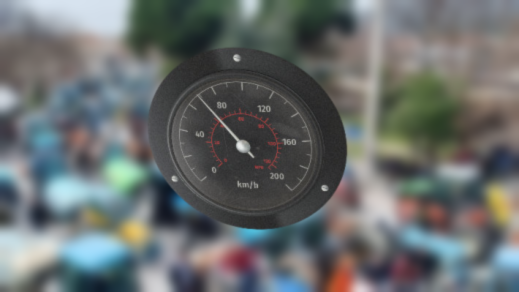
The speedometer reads 70 km/h
